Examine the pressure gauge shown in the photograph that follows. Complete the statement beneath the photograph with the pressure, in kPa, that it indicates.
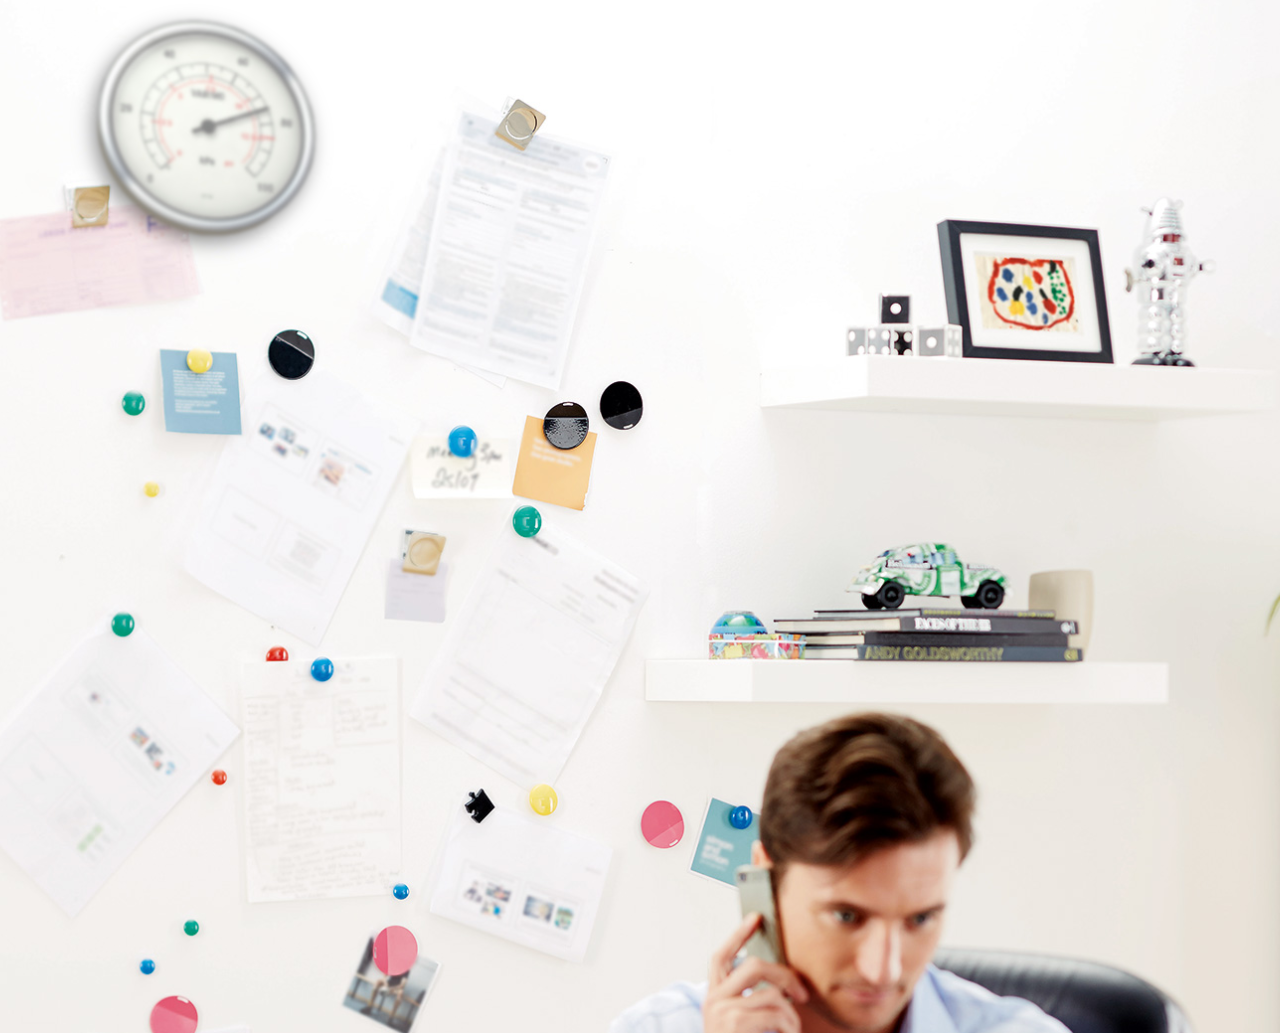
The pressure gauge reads 75 kPa
